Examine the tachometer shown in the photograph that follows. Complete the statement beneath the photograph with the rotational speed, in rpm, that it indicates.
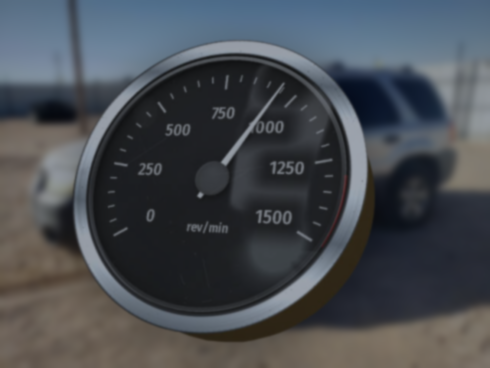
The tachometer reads 950 rpm
